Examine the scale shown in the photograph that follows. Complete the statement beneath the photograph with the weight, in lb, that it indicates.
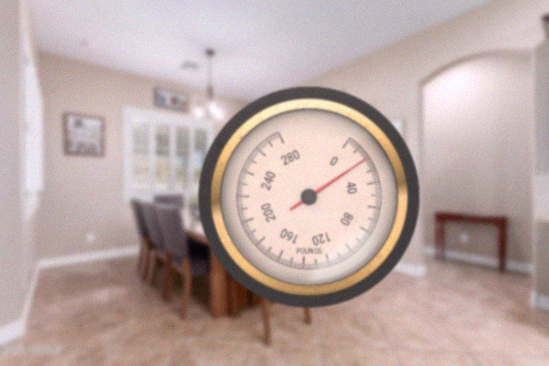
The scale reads 20 lb
